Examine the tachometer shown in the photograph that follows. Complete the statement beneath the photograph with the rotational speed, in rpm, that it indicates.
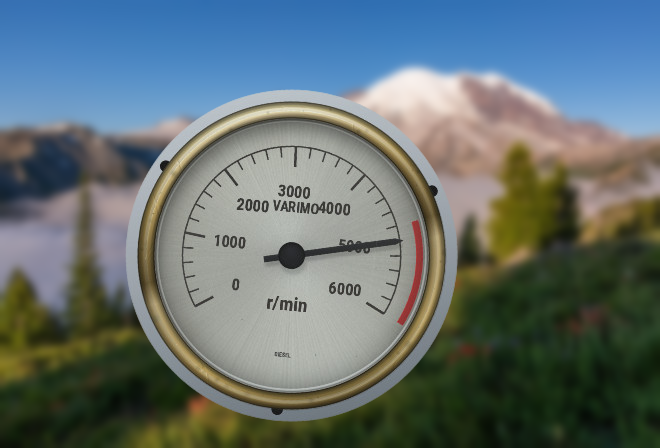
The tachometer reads 5000 rpm
